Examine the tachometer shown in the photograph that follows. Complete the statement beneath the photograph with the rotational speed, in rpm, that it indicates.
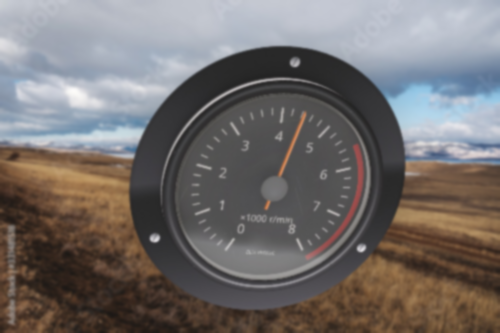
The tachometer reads 4400 rpm
